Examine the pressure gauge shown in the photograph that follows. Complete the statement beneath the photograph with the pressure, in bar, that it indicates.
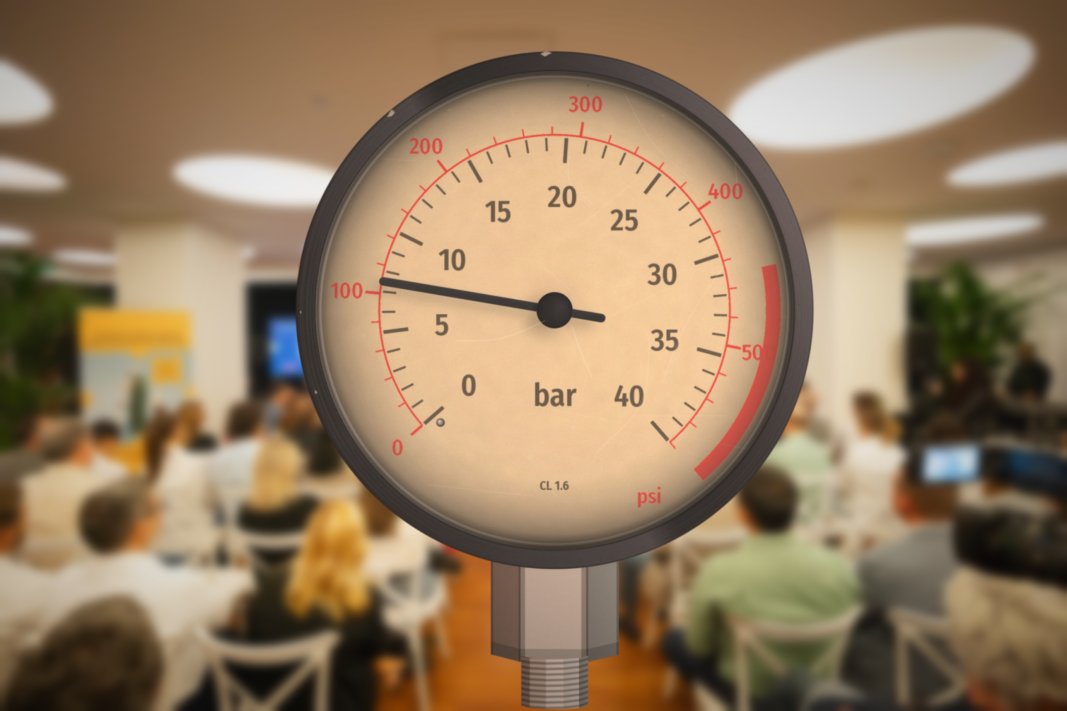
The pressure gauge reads 7.5 bar
